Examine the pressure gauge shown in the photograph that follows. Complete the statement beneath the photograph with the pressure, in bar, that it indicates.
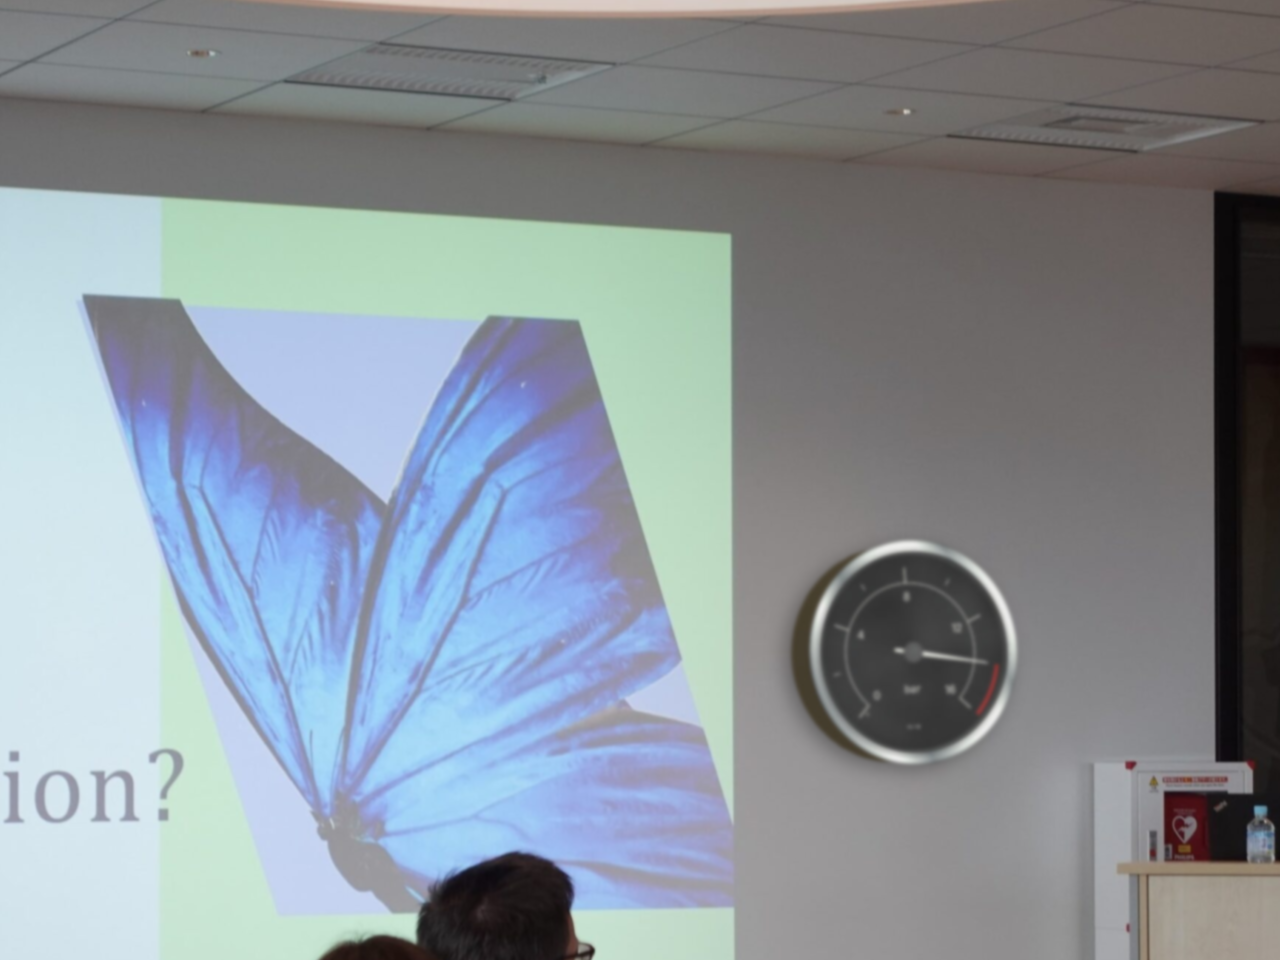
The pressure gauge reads 14 bar
